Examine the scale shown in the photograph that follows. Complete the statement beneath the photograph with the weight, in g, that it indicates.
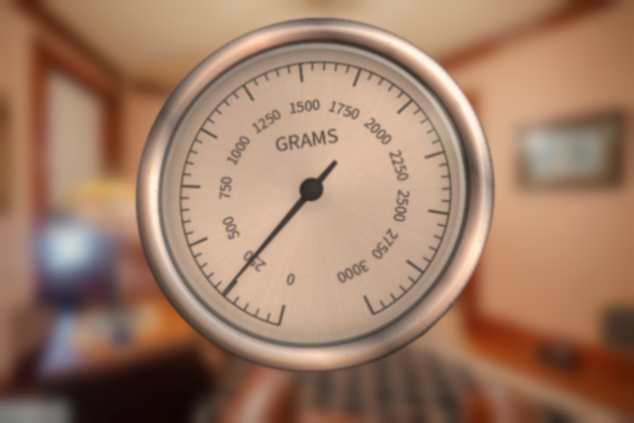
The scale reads 250 g
